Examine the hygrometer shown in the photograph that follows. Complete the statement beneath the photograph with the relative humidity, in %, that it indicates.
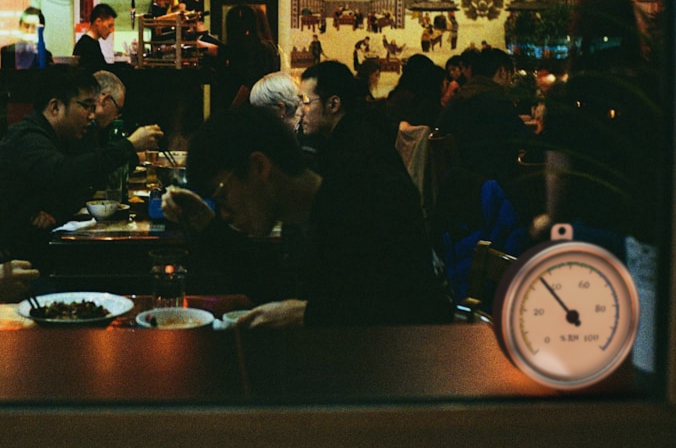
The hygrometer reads 35 %
